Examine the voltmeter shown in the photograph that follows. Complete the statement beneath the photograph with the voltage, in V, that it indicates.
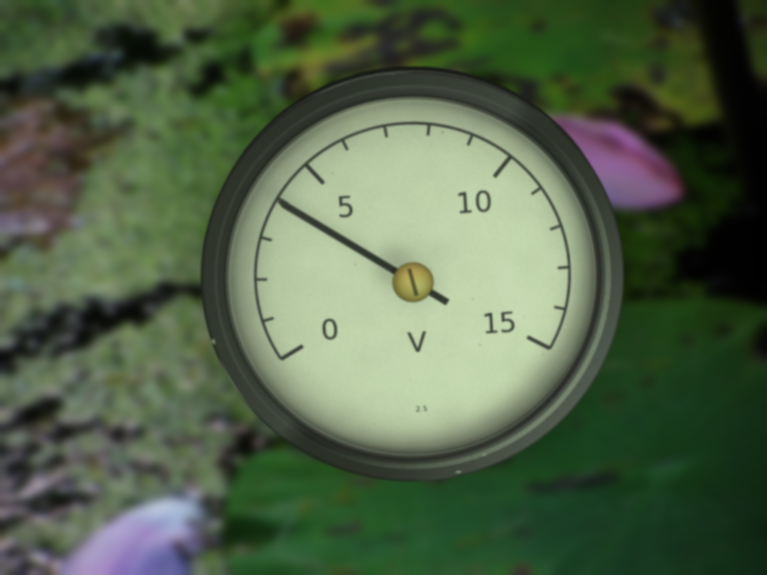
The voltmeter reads 4 V
